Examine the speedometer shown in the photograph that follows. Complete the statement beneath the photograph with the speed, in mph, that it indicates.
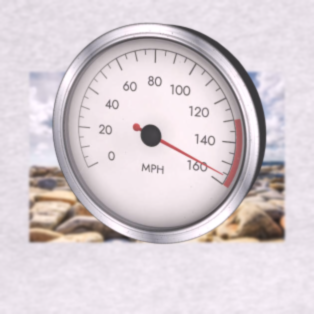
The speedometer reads 155 mph
